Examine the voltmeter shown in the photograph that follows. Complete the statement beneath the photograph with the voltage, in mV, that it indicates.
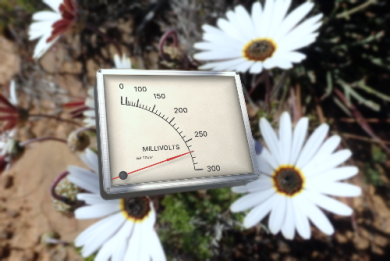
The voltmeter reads 270 mV
